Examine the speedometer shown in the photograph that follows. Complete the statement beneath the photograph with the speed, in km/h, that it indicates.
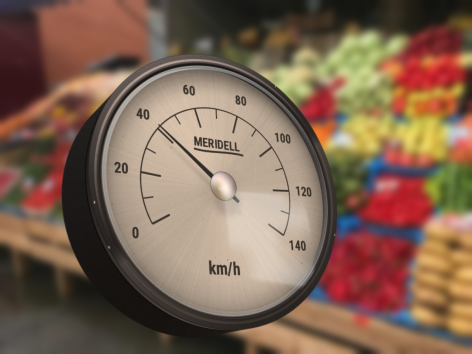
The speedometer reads 40 km/h
